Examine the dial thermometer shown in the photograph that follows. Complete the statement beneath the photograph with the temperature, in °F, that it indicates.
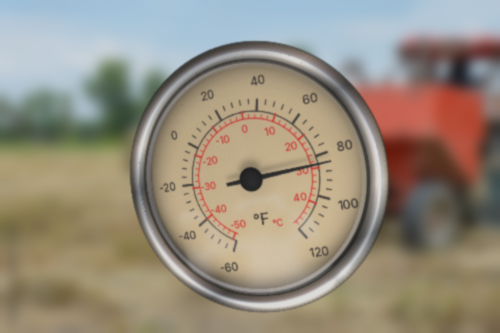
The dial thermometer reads 84 °F
